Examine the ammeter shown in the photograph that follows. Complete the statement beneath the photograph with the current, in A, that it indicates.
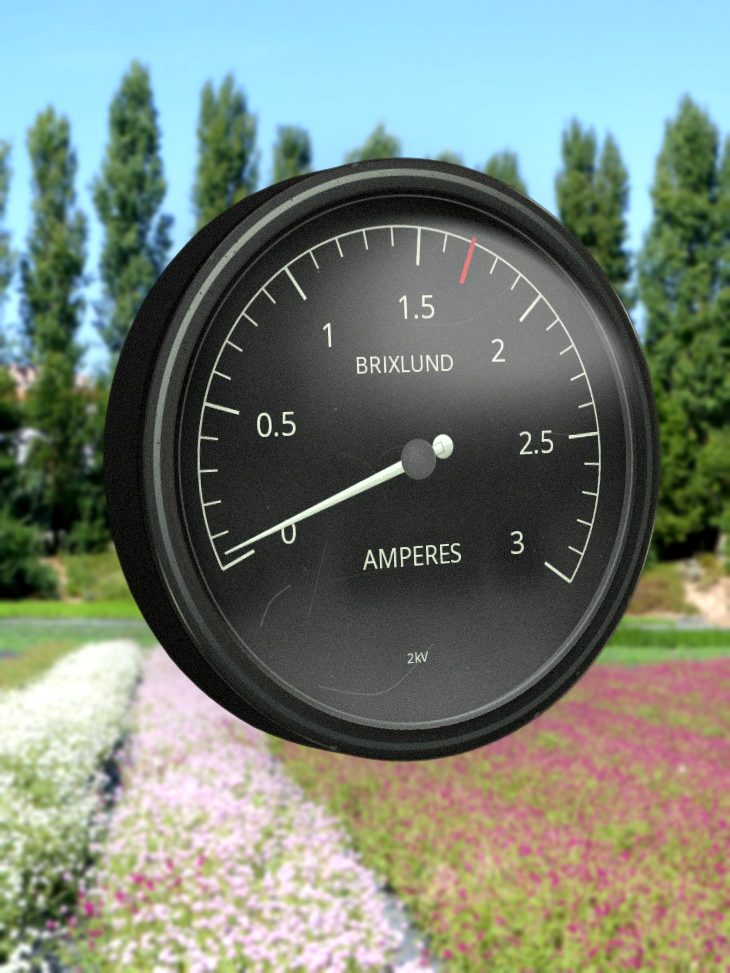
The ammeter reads 0.05 A
